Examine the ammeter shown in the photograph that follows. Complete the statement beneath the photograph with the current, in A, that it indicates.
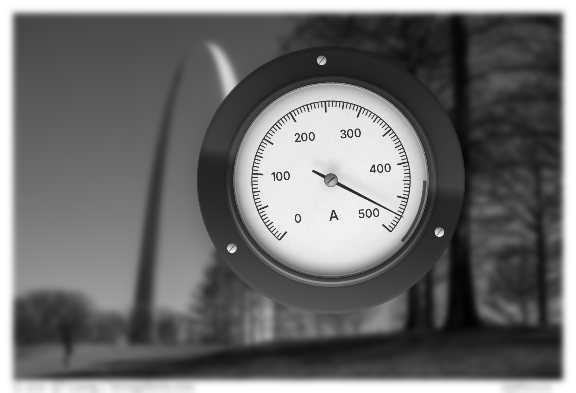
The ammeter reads 475 A
